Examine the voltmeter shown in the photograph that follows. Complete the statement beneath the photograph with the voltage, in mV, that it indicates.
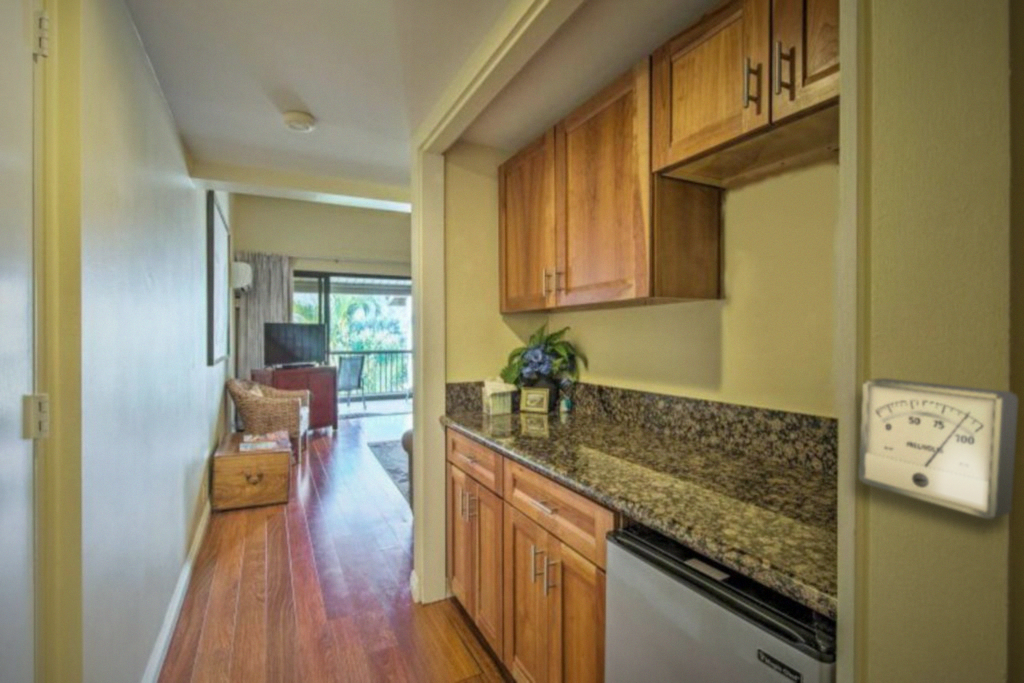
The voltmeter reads 90 mV
